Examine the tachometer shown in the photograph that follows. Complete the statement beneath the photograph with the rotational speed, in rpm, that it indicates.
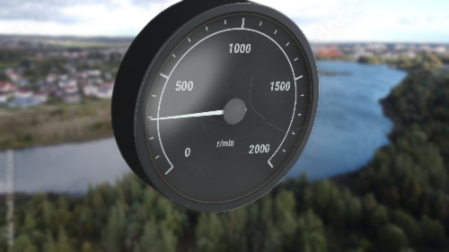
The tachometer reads 300 rpm
